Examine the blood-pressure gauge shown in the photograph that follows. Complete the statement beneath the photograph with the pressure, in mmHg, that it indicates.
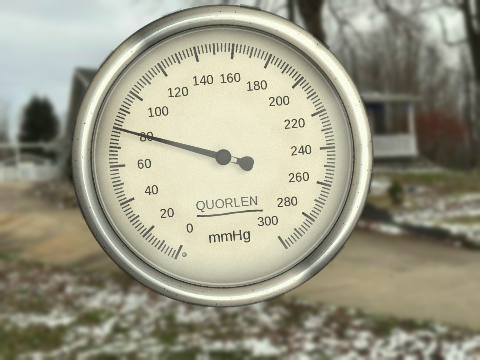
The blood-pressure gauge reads 80 mmHg
